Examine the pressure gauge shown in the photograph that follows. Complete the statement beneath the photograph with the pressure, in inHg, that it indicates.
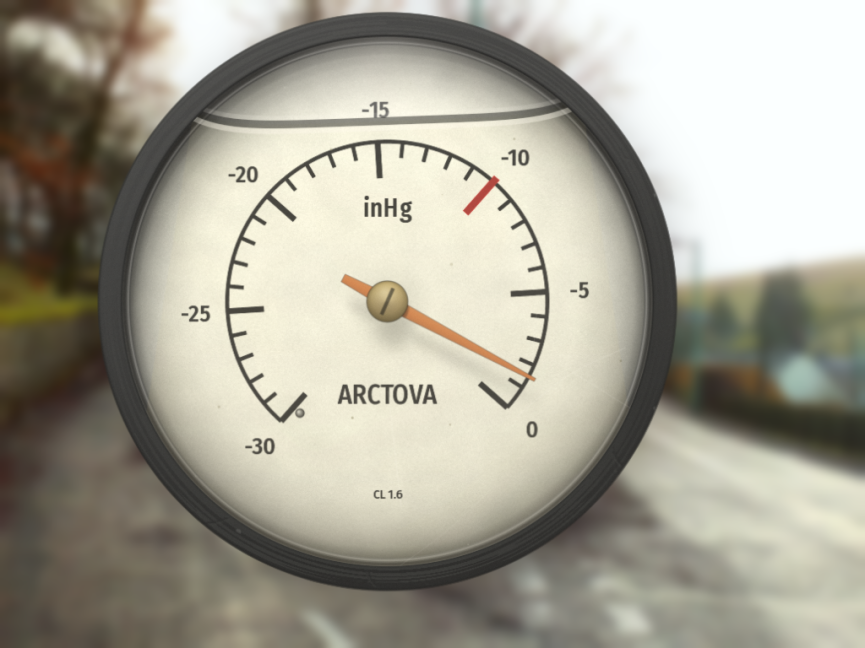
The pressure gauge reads -1.5 inHg
